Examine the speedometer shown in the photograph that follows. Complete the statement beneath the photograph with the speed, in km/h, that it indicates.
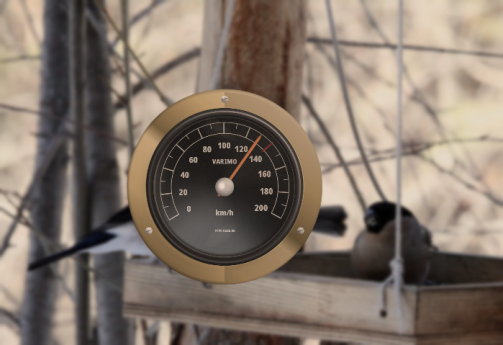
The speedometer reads 130 km/h
